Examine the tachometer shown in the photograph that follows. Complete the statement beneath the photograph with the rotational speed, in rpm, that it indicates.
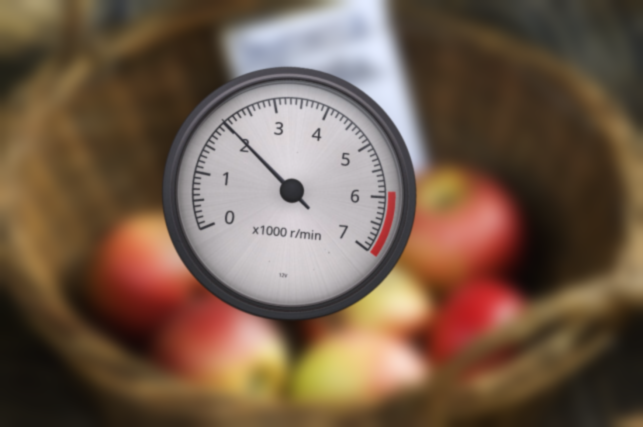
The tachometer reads 2000 rpm
